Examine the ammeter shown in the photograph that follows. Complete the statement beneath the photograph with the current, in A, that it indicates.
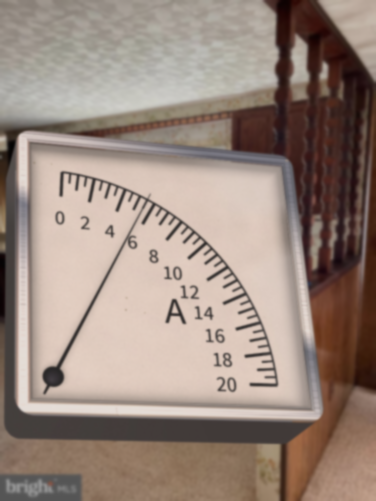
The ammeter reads 5.5 A
